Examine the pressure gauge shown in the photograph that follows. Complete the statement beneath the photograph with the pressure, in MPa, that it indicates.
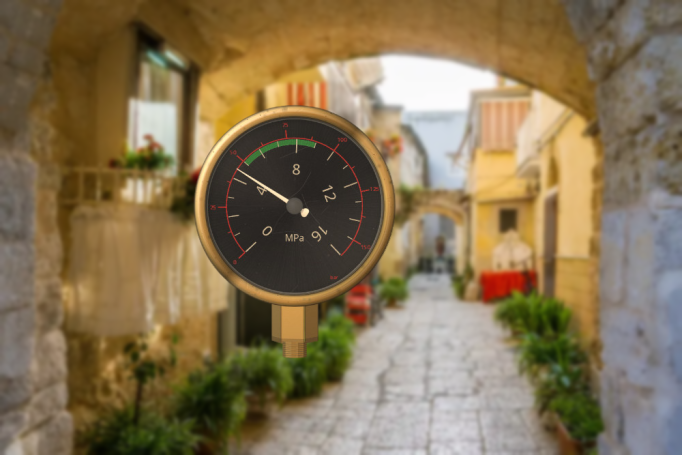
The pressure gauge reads 4.5 MPa
